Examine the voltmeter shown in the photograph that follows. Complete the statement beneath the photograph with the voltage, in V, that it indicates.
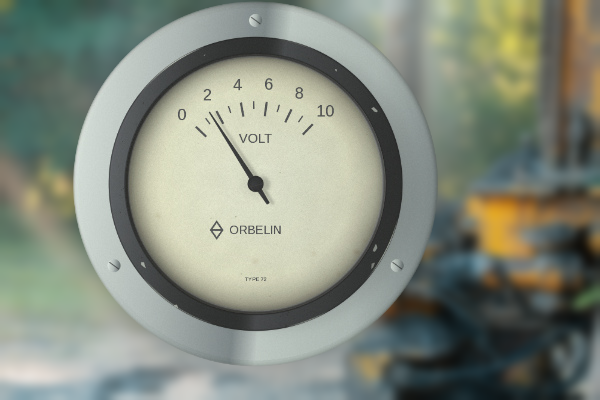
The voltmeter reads 1.5 V
